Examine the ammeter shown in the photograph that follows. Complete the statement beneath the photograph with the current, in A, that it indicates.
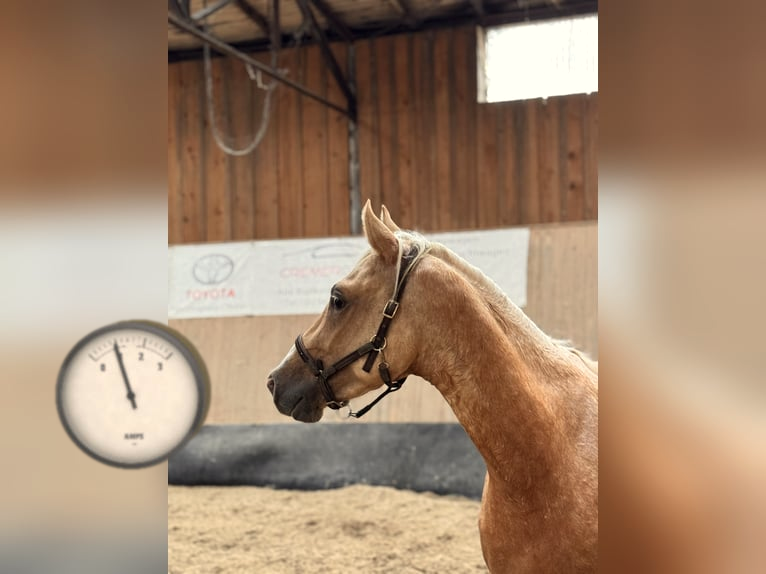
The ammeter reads 1 A
